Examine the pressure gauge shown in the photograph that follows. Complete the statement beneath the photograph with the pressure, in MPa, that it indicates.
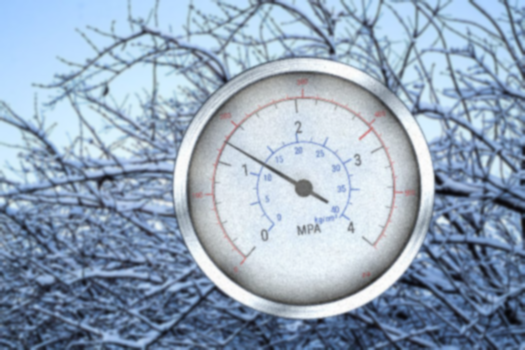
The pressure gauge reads 1.2 MPa
